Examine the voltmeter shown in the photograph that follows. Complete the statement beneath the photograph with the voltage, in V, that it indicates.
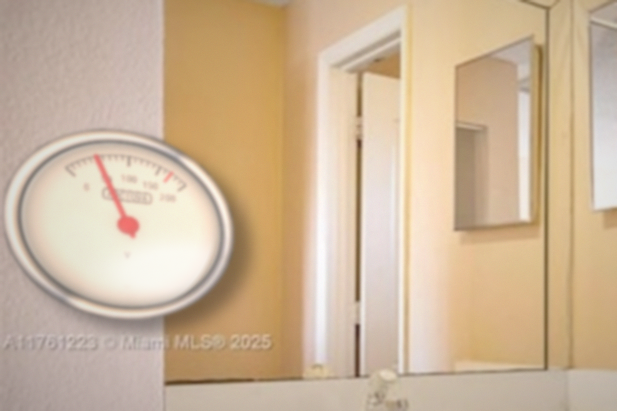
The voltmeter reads 50 V
